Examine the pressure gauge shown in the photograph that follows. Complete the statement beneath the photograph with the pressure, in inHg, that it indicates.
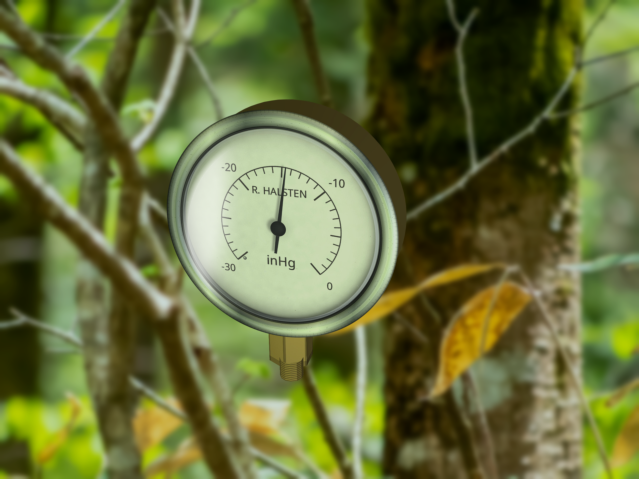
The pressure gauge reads -14.5 inHg
